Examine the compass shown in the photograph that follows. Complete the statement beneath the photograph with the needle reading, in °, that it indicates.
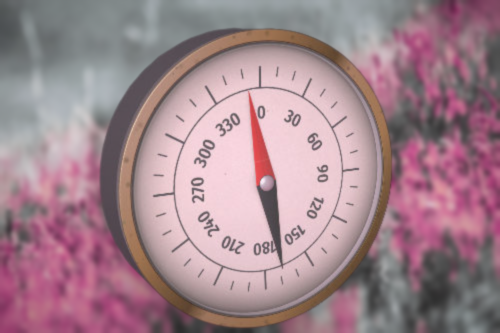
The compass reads 350 °
